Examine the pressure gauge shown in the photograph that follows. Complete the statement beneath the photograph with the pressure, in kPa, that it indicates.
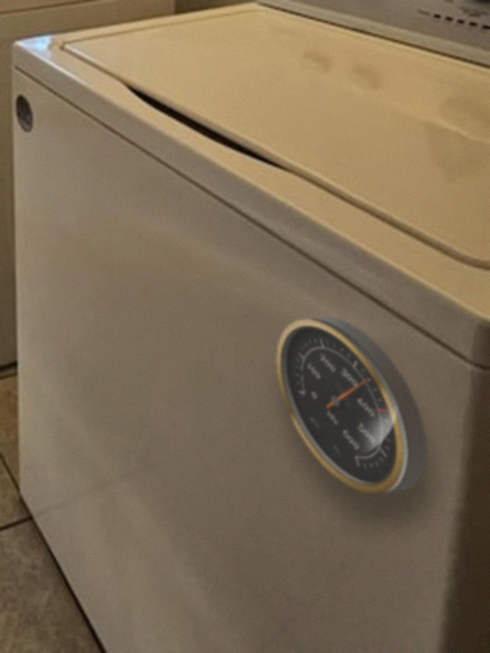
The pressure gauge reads 340 kPa
